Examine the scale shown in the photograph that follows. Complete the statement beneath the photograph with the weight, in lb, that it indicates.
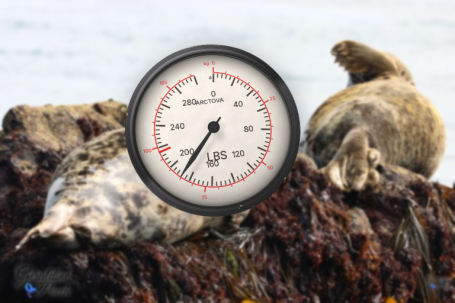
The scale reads 188 lb
